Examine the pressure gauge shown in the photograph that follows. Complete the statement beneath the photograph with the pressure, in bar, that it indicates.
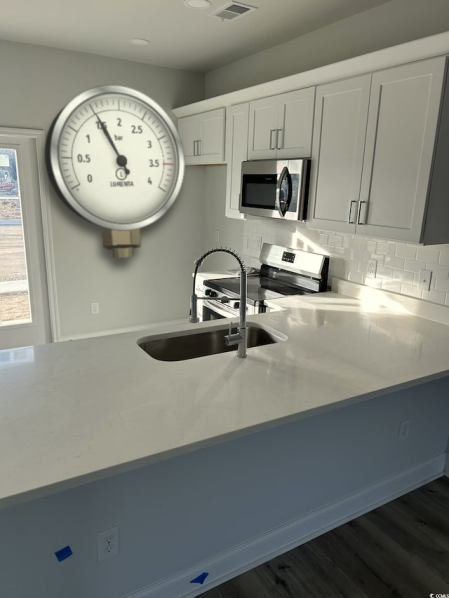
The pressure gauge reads 1.5 bar
